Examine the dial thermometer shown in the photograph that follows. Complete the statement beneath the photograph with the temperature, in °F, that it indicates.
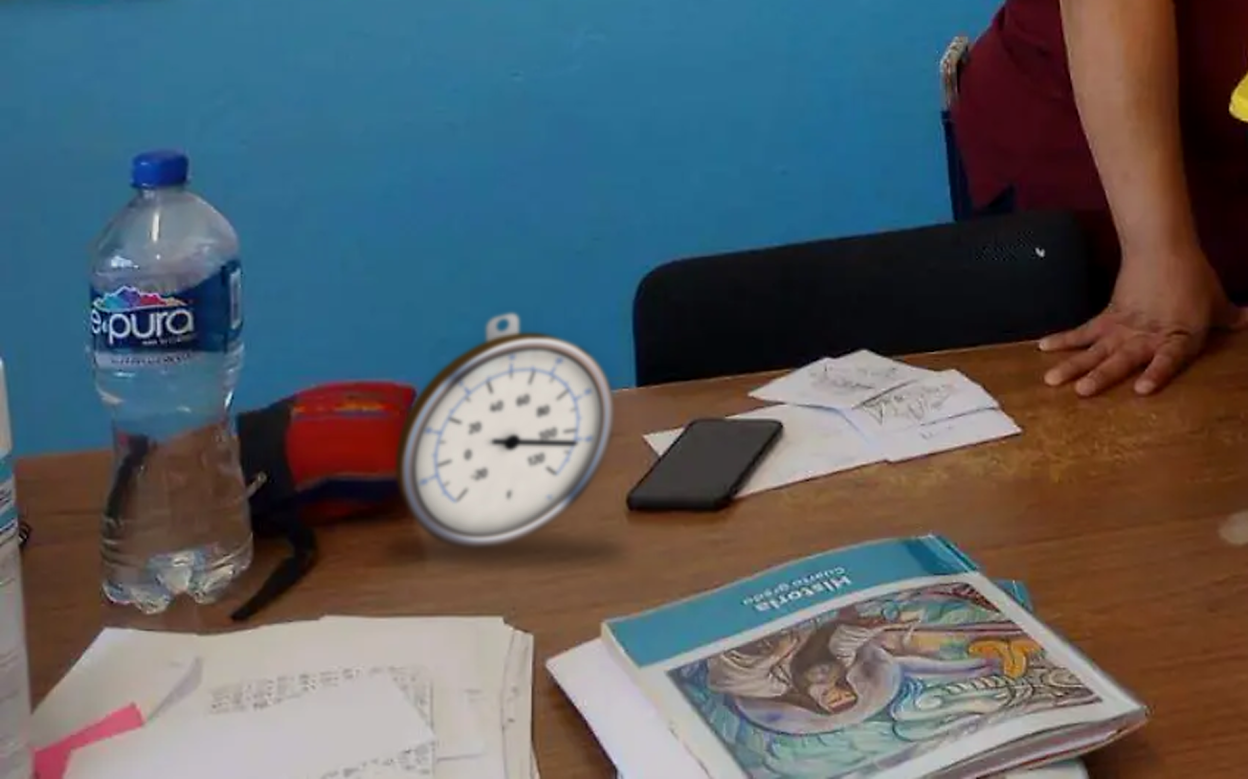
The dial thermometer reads 105 °F
